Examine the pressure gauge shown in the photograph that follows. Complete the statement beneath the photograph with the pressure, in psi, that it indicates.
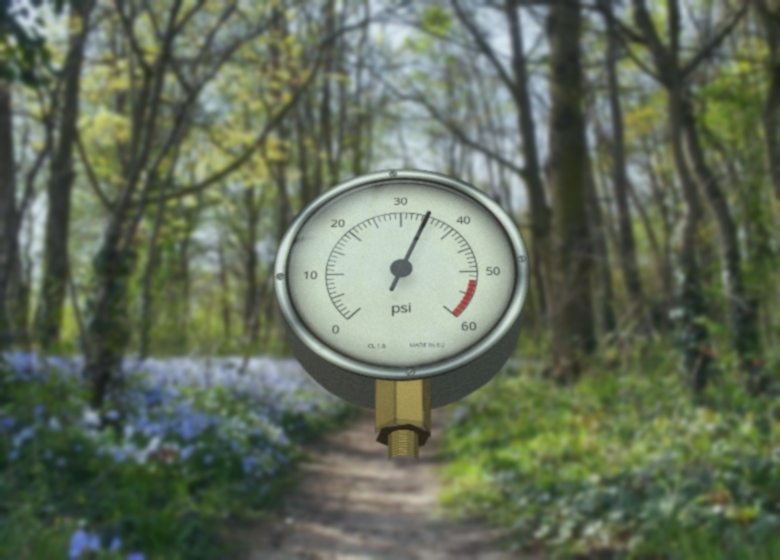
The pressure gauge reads 35 psi
